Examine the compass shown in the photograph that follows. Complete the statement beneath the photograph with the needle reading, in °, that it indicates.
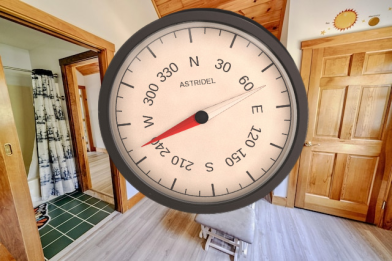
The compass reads 250 °
